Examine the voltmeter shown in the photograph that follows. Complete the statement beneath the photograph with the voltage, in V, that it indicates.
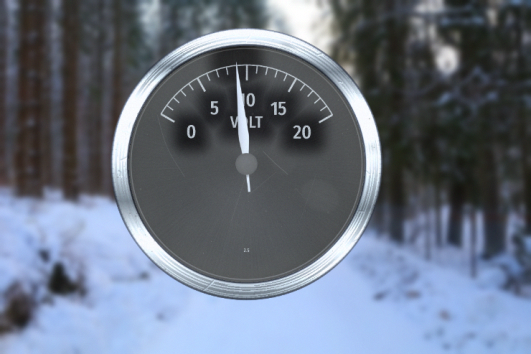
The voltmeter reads 9 V
